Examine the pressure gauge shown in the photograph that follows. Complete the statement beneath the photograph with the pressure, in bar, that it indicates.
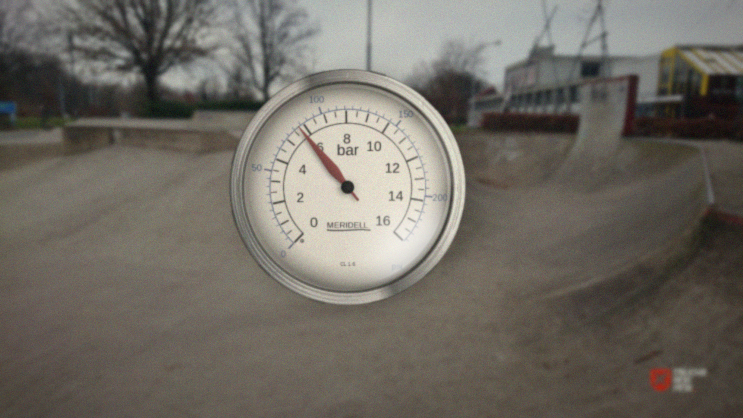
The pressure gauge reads 5.75 bar
